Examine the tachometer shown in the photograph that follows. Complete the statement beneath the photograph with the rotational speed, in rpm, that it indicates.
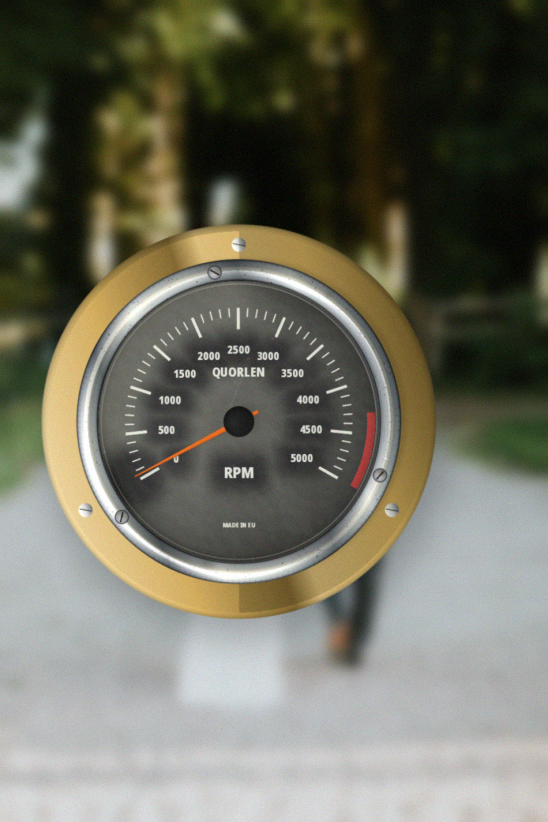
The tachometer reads 50 rpm
